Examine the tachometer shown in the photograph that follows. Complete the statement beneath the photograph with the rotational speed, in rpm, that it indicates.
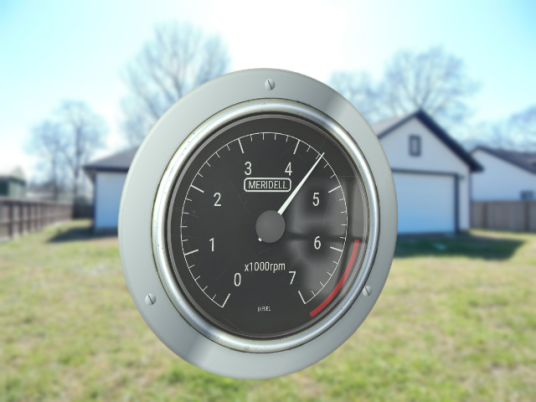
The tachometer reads 4400 rpm
